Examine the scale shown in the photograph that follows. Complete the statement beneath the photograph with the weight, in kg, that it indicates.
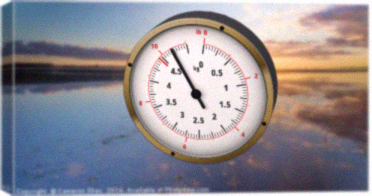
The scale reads 4.75 kg
